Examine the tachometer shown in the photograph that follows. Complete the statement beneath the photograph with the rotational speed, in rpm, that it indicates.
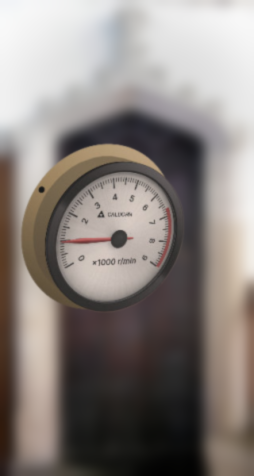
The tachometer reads 1000 rpm
